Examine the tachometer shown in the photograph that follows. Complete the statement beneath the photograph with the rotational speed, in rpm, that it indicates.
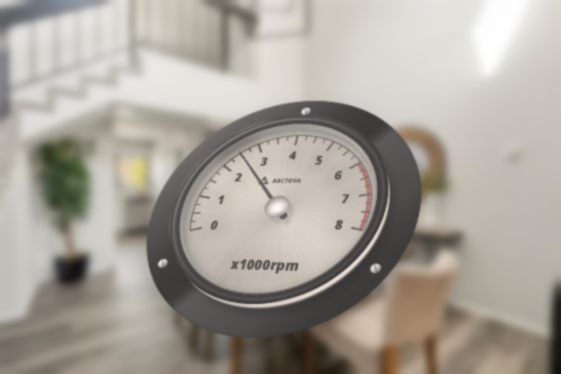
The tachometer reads 2500 rpm
